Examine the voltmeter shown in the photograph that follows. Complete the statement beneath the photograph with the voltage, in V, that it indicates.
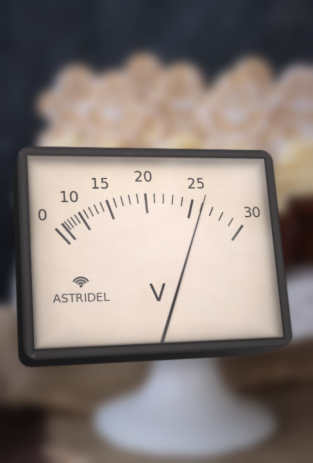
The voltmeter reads 26 V
